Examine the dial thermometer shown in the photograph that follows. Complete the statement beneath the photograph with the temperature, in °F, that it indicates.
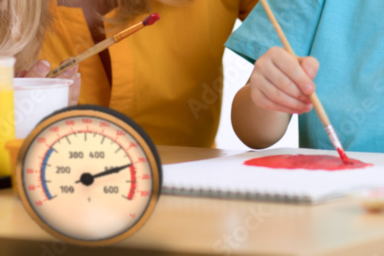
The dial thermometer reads 500 °F
